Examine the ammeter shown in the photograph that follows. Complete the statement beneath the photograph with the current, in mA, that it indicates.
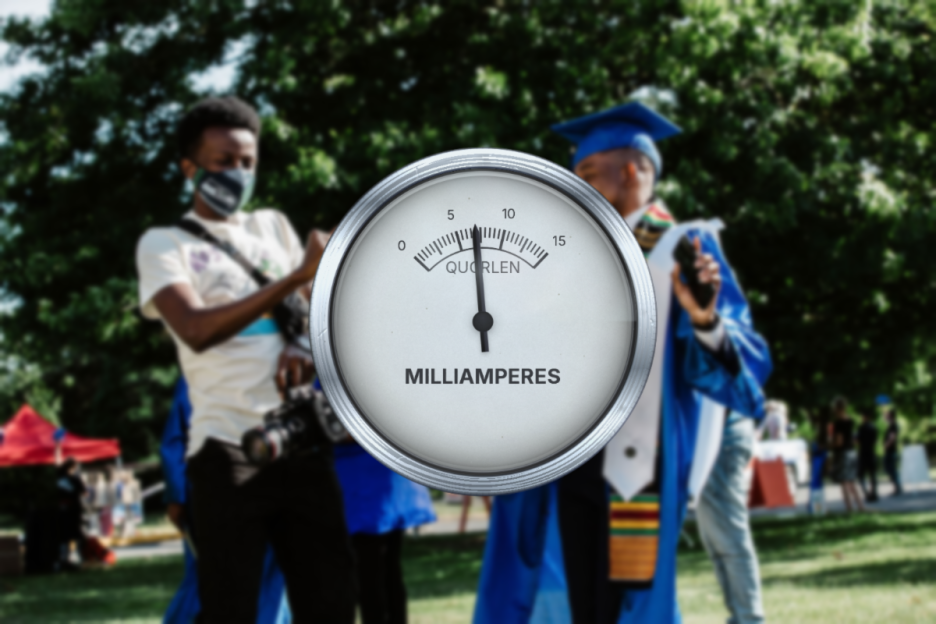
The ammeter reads 7 mA
